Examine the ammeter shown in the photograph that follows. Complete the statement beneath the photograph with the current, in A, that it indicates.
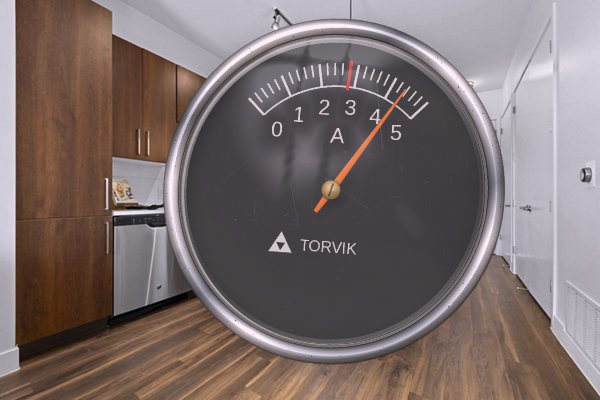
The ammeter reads 4.4 A
